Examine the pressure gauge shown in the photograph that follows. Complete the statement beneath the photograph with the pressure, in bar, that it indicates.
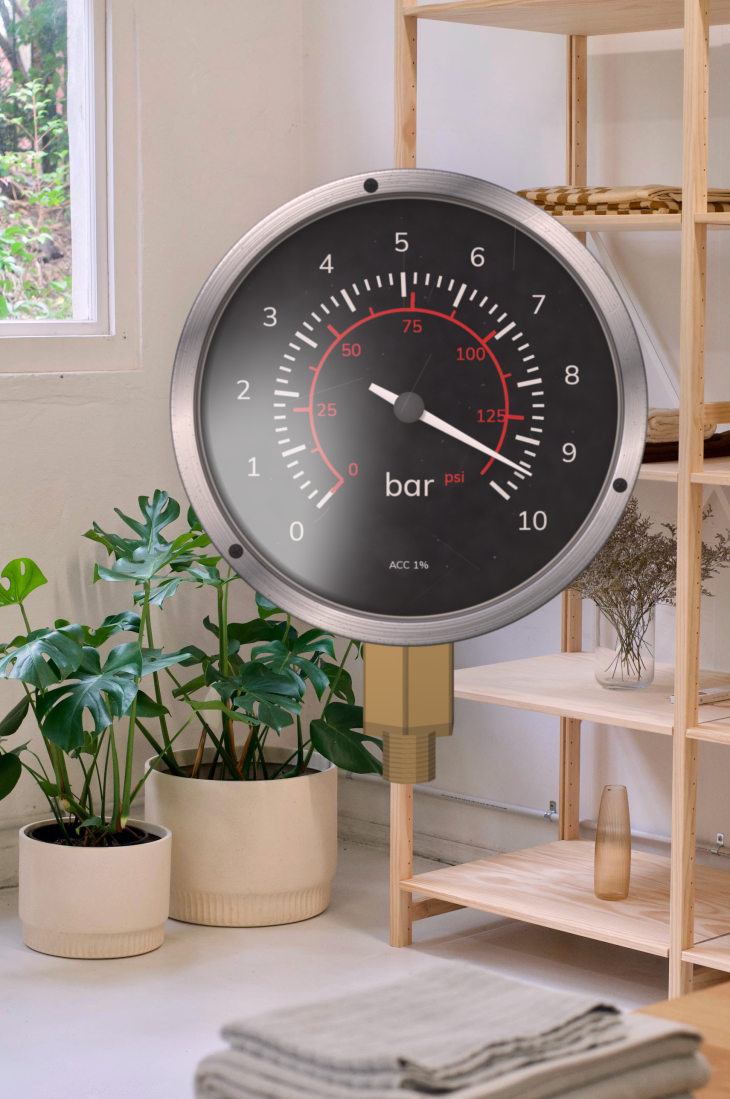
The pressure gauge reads 9.5 bar
